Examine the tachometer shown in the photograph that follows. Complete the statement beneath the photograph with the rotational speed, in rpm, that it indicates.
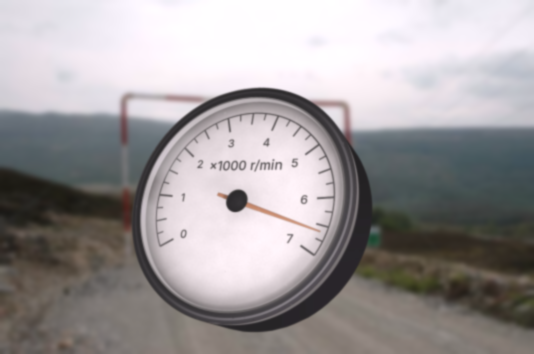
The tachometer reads 6625 rpm
